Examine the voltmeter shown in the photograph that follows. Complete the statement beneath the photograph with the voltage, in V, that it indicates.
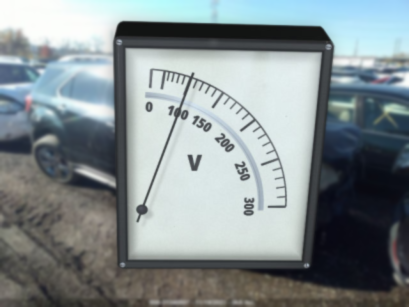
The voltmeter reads 100 V
